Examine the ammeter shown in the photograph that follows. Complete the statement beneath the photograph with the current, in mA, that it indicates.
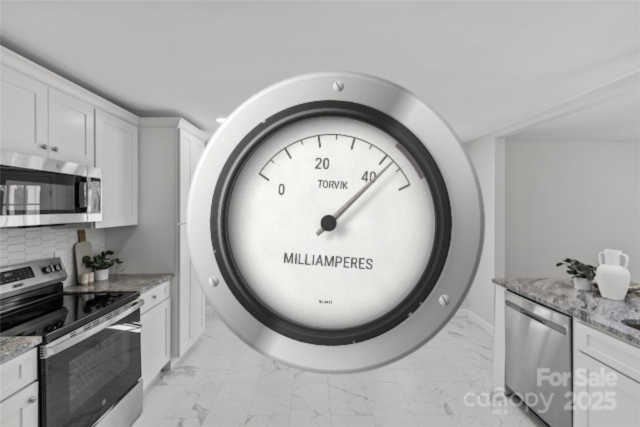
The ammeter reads 42.5 mA
